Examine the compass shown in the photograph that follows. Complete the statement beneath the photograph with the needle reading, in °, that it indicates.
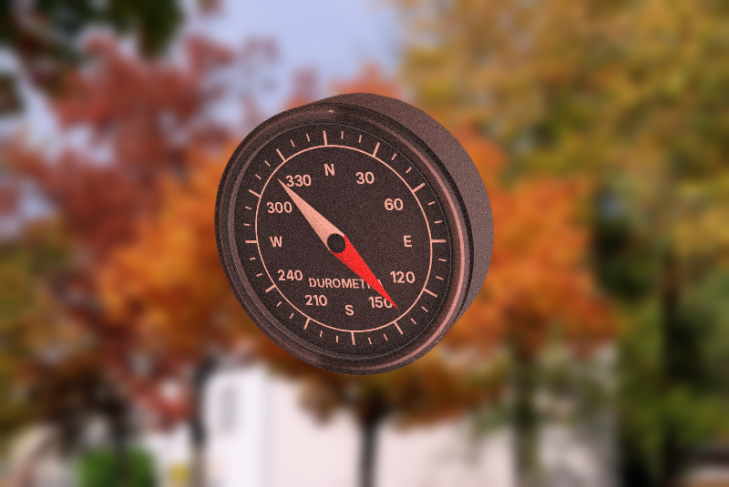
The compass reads 140 °
